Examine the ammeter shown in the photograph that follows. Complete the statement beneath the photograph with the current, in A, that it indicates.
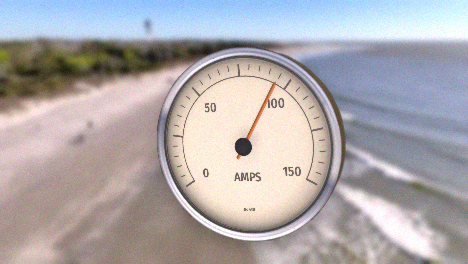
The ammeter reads 95 A
